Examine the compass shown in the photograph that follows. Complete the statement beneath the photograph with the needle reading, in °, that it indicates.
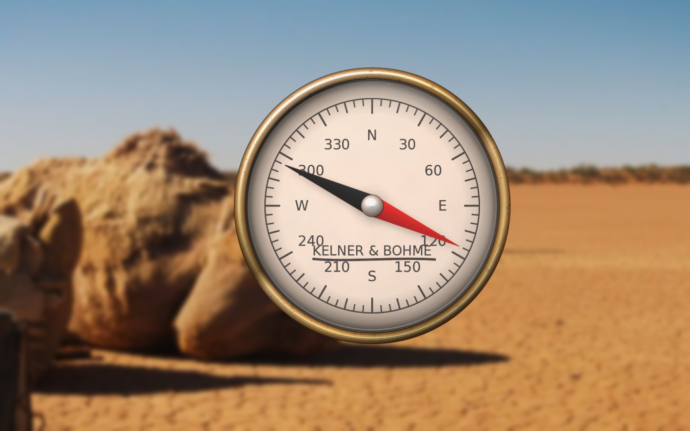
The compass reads 115 °
